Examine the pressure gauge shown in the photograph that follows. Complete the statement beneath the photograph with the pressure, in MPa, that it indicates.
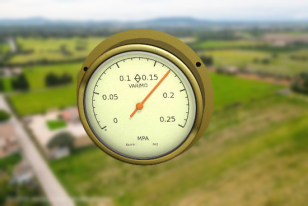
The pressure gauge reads 0.17 MPa
